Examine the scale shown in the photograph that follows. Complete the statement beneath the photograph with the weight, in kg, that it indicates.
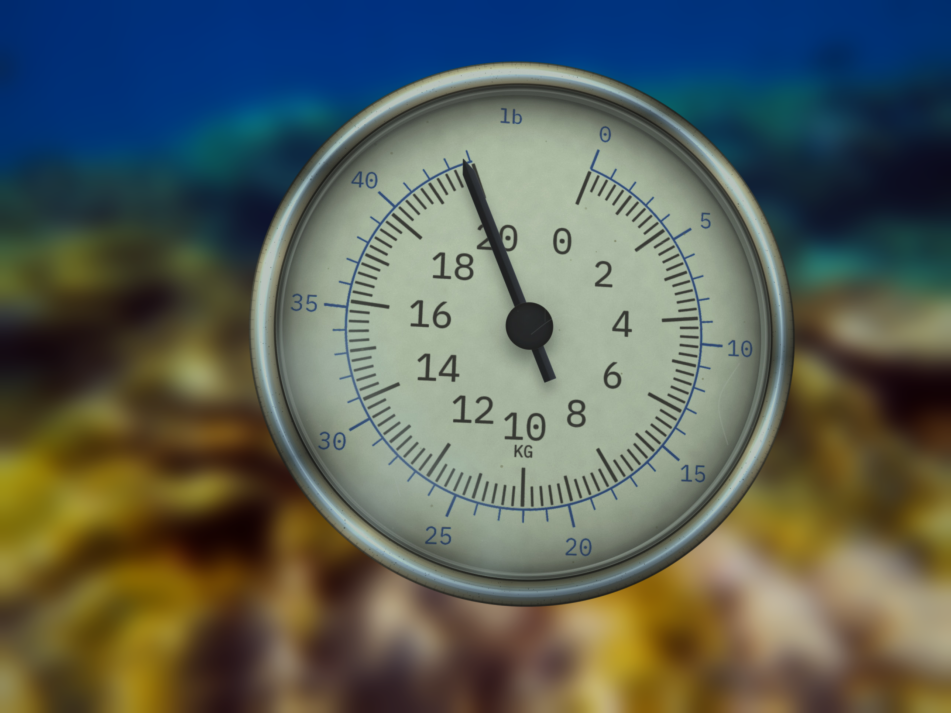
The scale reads 19.8 kg
